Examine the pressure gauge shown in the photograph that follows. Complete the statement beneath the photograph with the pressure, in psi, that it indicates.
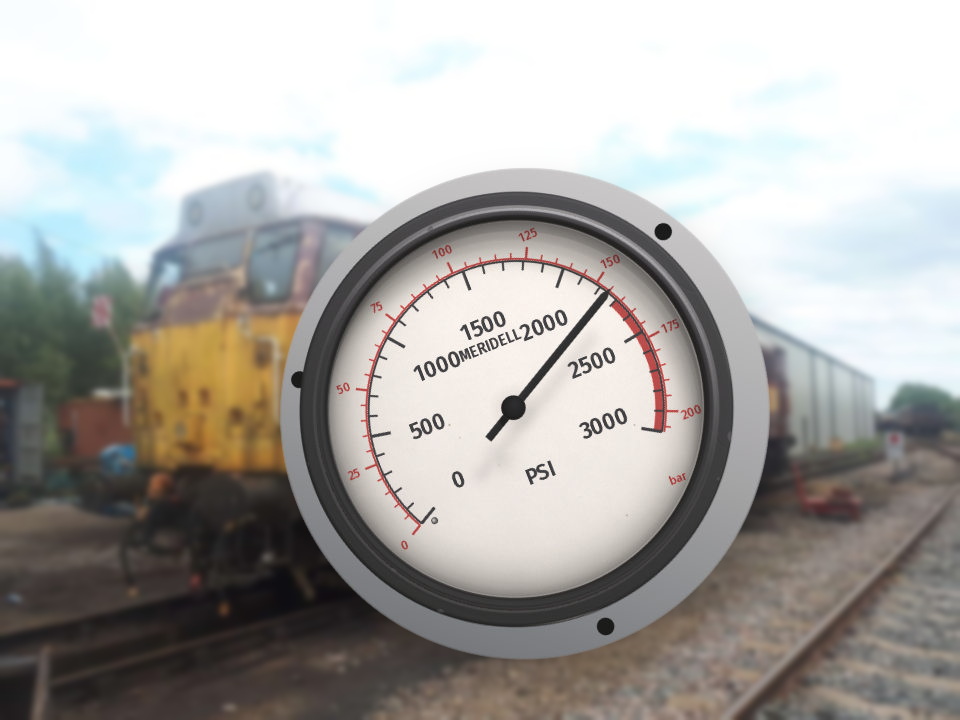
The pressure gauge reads 2250 psi
